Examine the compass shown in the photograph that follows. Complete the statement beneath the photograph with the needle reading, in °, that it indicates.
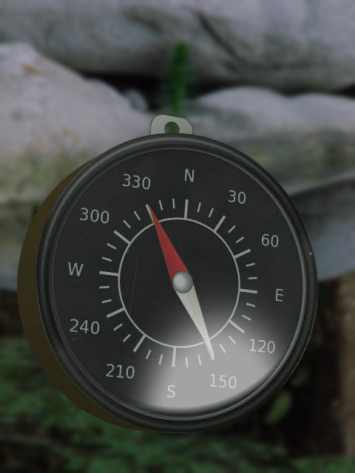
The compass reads 330 °
